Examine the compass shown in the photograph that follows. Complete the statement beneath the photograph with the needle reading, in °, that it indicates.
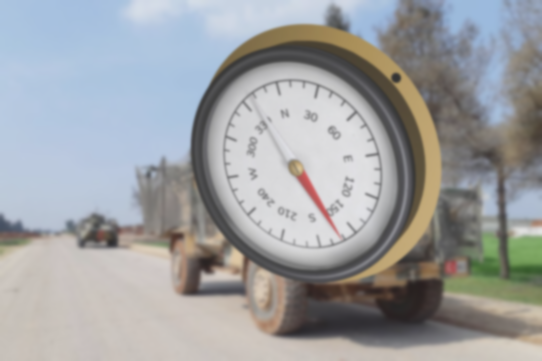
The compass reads 160 °
